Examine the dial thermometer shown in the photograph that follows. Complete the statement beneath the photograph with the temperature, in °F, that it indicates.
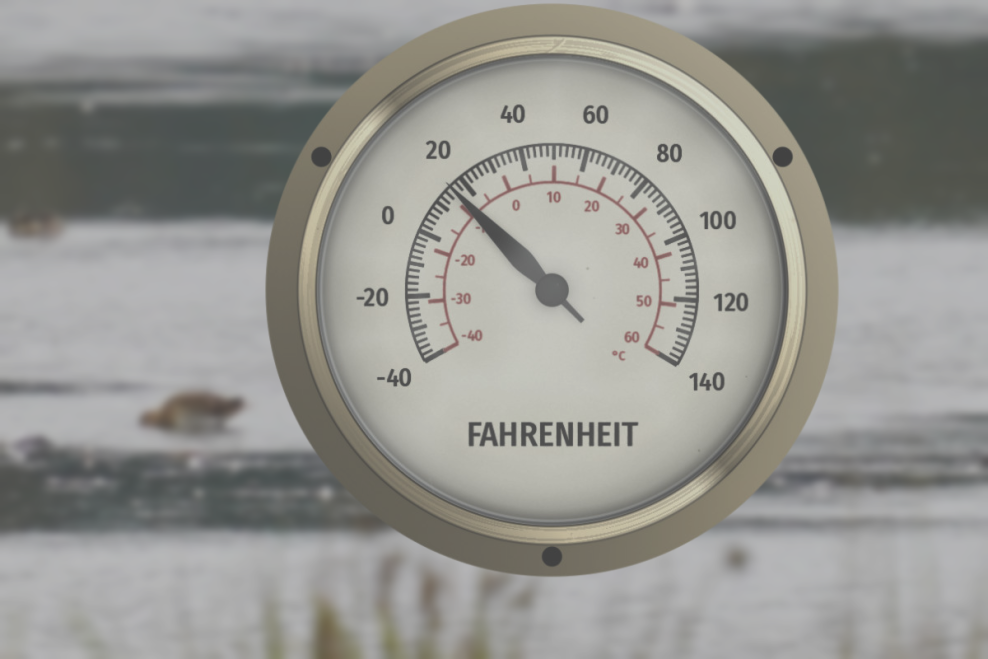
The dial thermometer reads 16 °F
